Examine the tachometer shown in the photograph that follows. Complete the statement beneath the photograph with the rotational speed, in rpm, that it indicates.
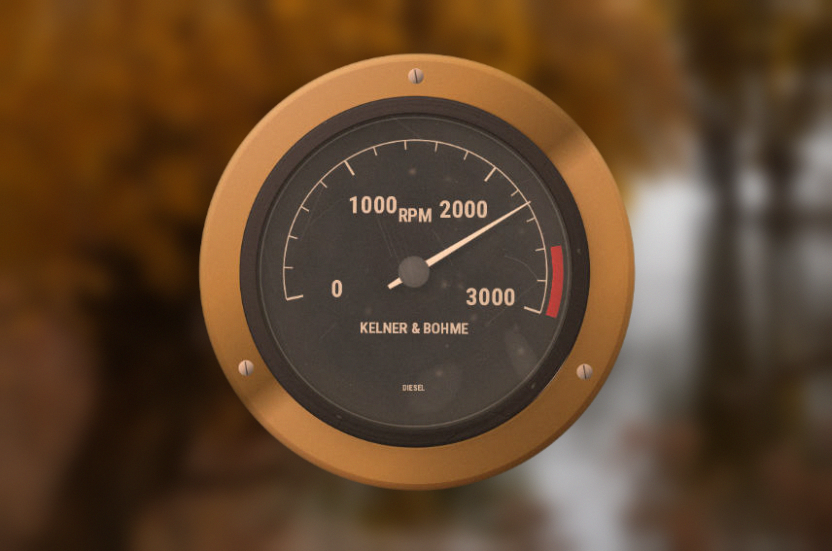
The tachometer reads 2300 rpm
